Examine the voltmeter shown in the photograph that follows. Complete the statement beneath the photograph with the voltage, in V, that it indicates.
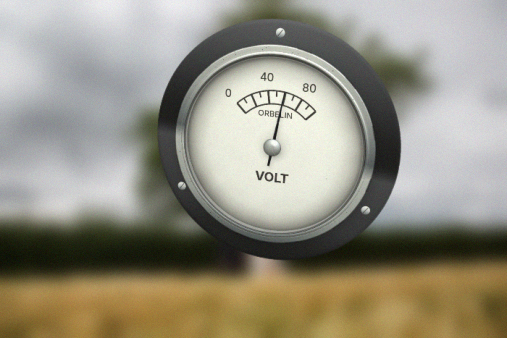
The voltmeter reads 60 V
